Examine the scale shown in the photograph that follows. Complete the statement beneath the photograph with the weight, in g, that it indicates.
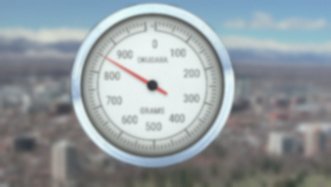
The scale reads 850 g
